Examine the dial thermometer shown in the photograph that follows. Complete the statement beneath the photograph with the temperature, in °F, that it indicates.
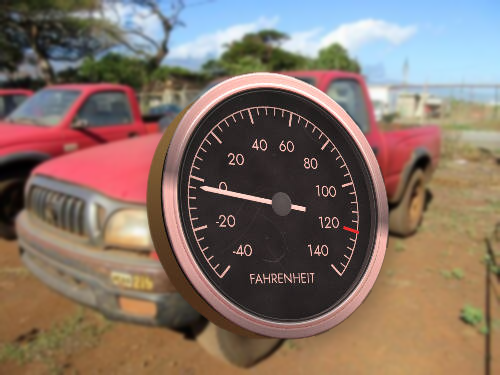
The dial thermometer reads -4 °F
